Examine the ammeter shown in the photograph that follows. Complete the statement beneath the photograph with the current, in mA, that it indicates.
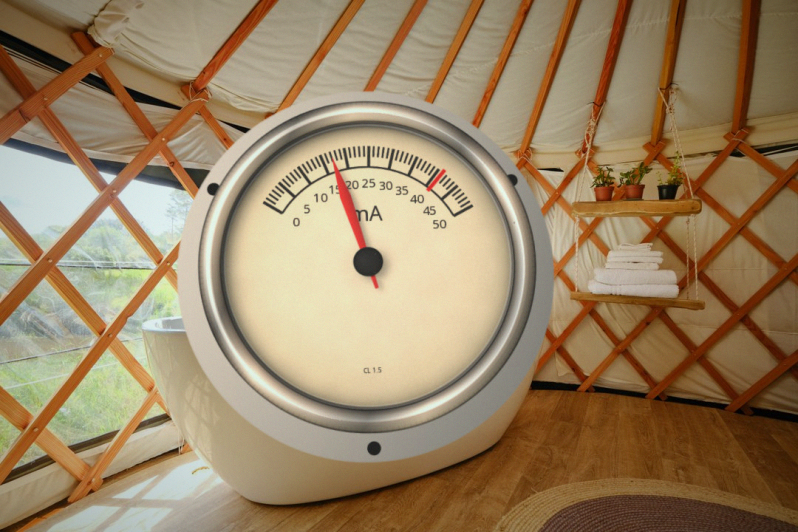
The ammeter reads 17 mA
